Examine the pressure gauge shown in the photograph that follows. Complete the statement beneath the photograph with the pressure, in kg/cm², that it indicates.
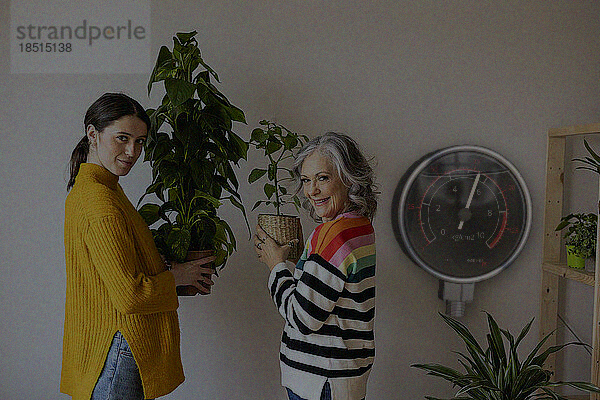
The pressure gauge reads 5.5 kg/cm²
